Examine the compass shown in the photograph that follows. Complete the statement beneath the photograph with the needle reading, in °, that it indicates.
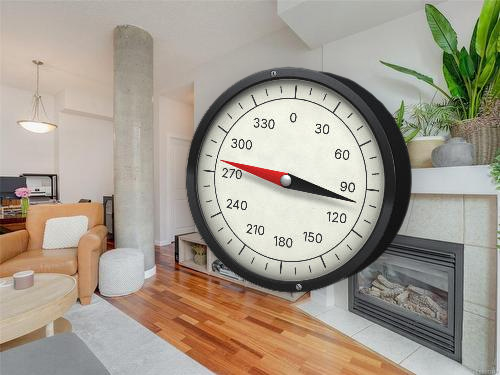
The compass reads 280 °
